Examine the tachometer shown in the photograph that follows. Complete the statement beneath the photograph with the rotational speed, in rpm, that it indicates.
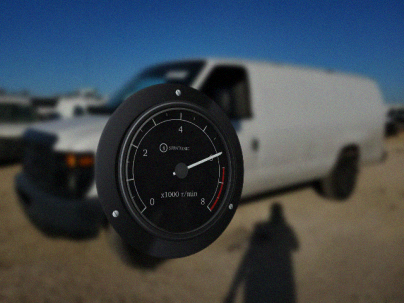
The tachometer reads 6000 rpm
